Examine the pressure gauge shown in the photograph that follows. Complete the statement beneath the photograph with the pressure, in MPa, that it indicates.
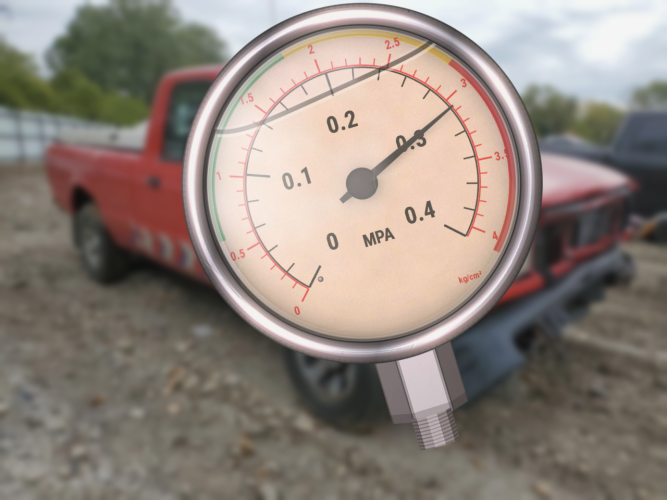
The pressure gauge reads 0.3 MPa
